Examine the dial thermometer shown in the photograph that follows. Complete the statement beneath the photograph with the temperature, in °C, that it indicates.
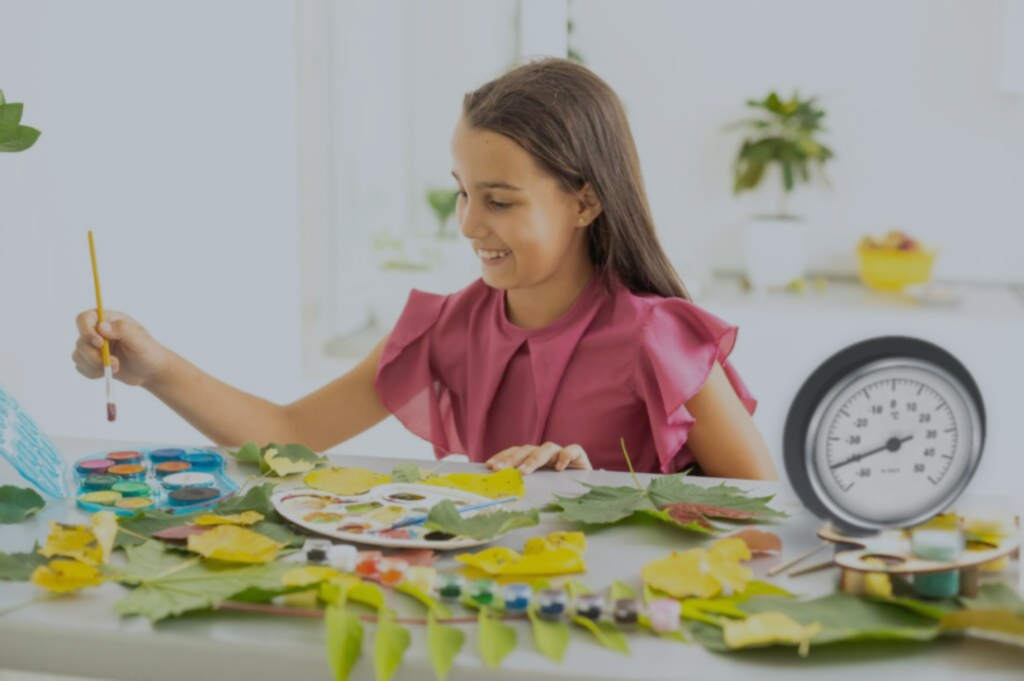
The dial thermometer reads -40 °C
